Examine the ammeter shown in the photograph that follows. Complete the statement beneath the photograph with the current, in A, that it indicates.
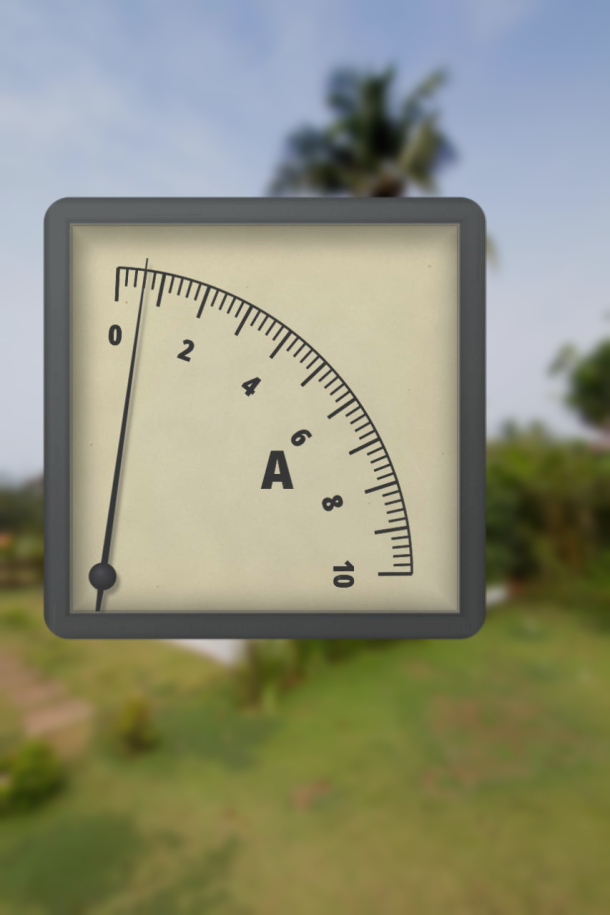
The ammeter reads 0.6 A
